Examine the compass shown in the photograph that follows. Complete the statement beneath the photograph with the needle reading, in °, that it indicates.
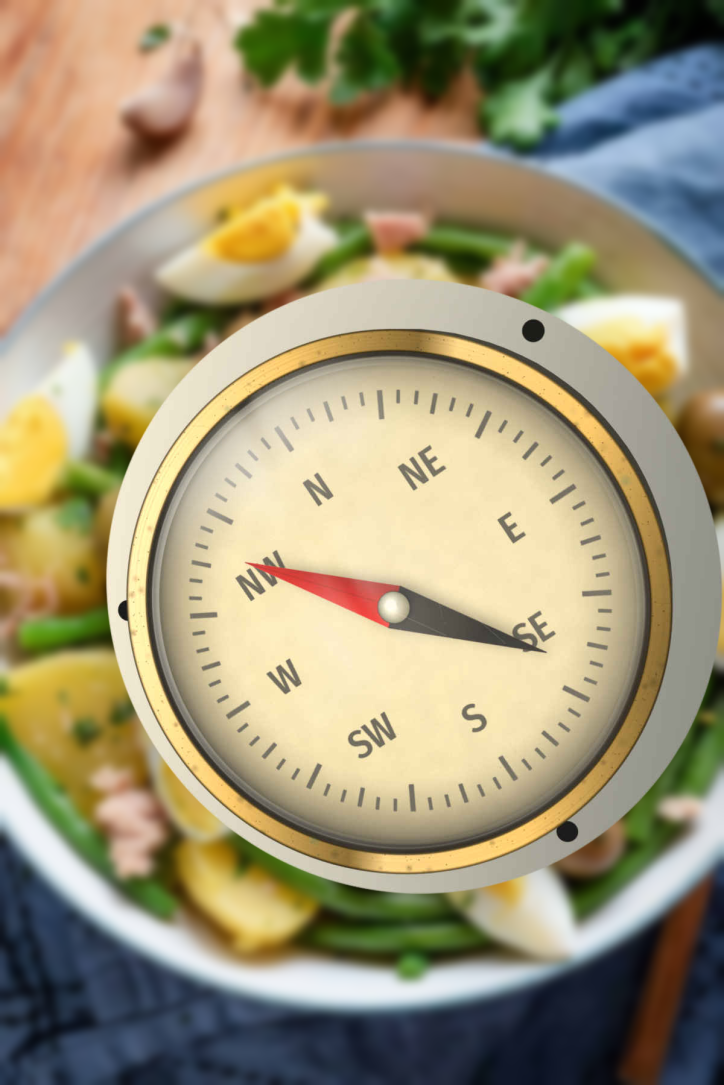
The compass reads 320 °
